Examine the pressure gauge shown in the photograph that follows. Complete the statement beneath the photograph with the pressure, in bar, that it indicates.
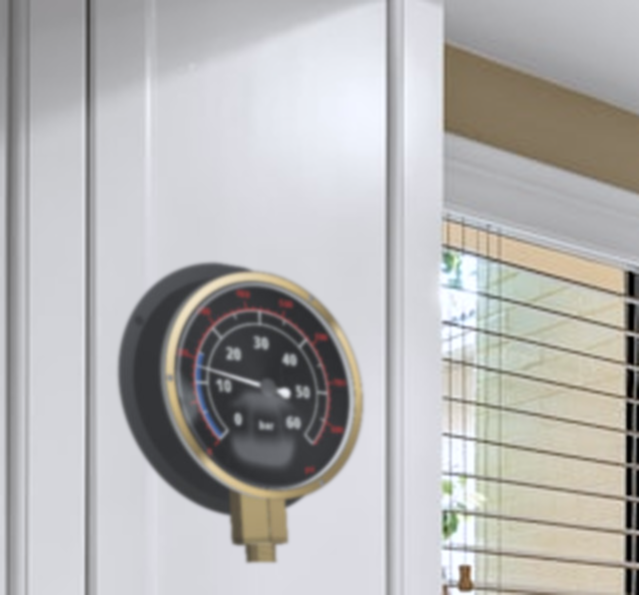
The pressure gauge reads 12.5 bar
